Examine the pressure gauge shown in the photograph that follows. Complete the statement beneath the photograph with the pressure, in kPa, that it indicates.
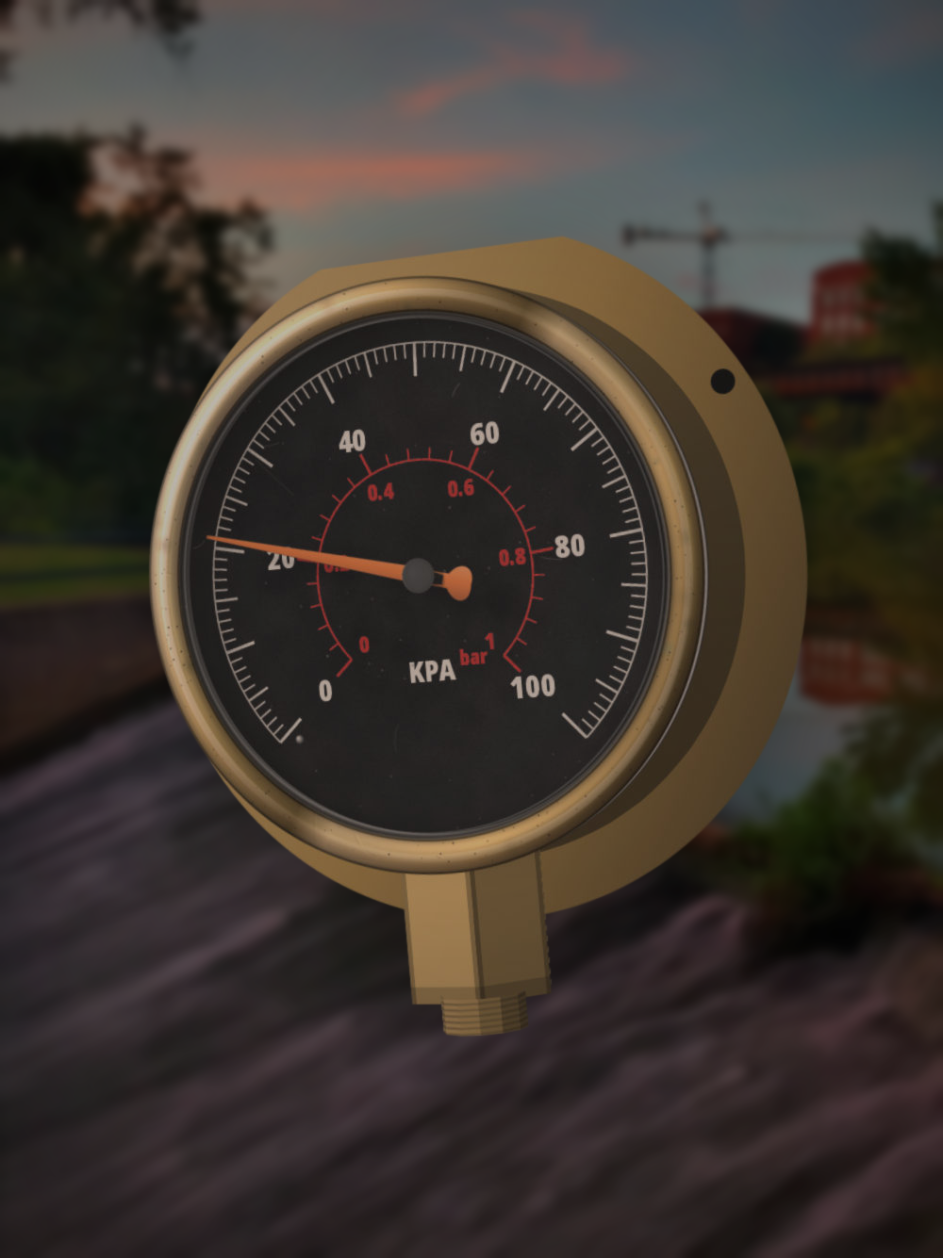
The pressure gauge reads 21 kPa
